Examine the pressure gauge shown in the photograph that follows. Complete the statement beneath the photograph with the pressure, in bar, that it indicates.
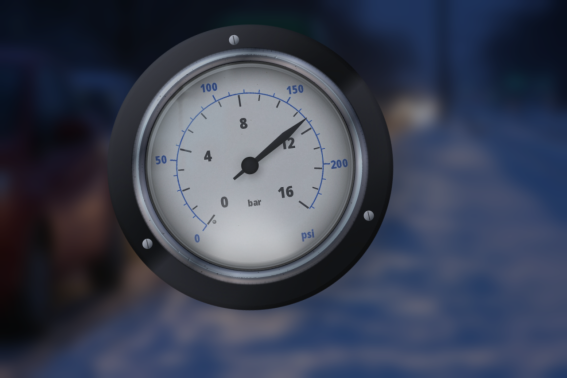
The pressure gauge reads 11.5 bar
